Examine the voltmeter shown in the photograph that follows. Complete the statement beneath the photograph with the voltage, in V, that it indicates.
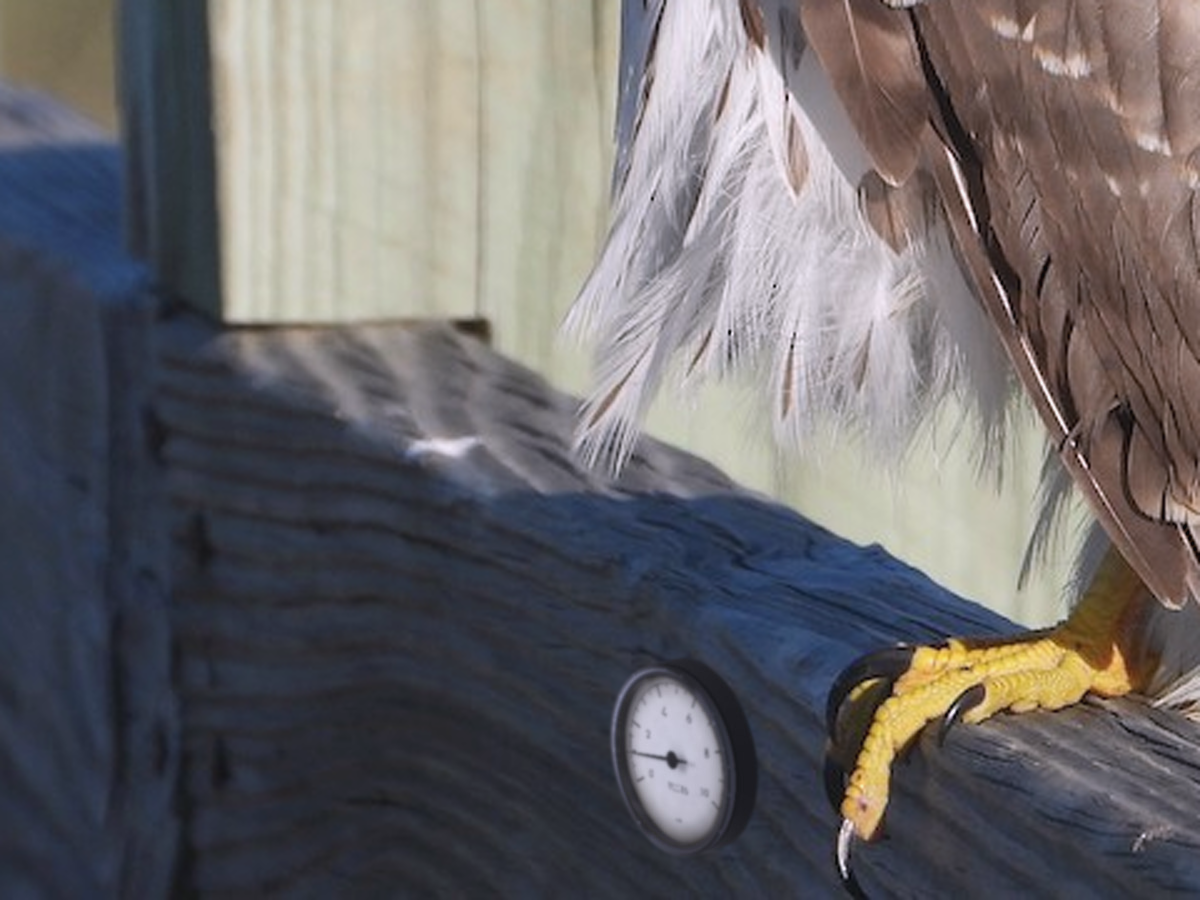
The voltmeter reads 1 V
